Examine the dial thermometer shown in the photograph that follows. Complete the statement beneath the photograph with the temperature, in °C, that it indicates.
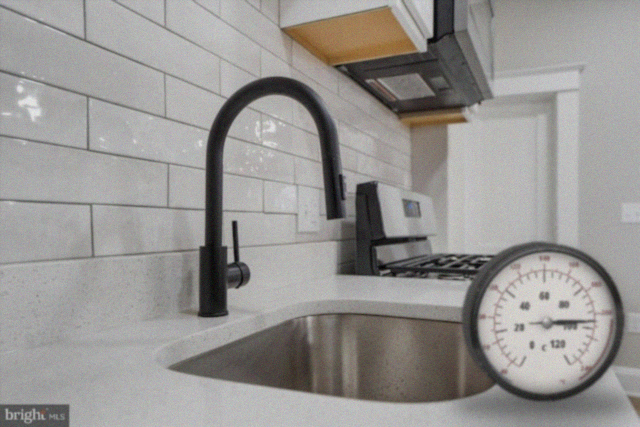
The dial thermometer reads 96 °C
